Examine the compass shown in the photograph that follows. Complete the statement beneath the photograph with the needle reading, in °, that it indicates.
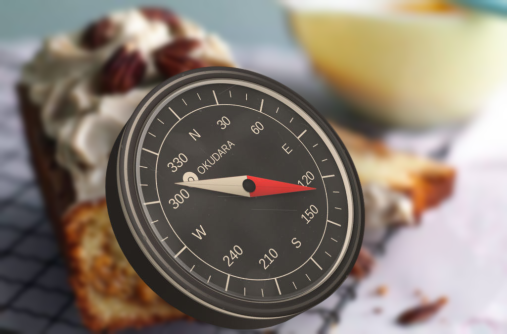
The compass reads 130 °
